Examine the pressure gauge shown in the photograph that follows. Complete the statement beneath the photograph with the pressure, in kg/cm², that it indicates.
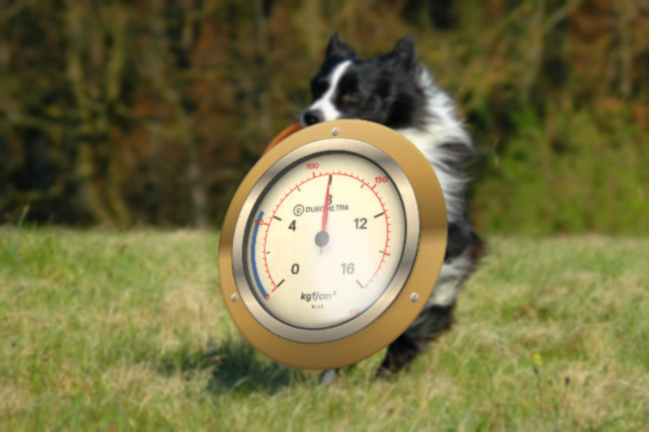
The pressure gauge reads 8 kg/cm²
